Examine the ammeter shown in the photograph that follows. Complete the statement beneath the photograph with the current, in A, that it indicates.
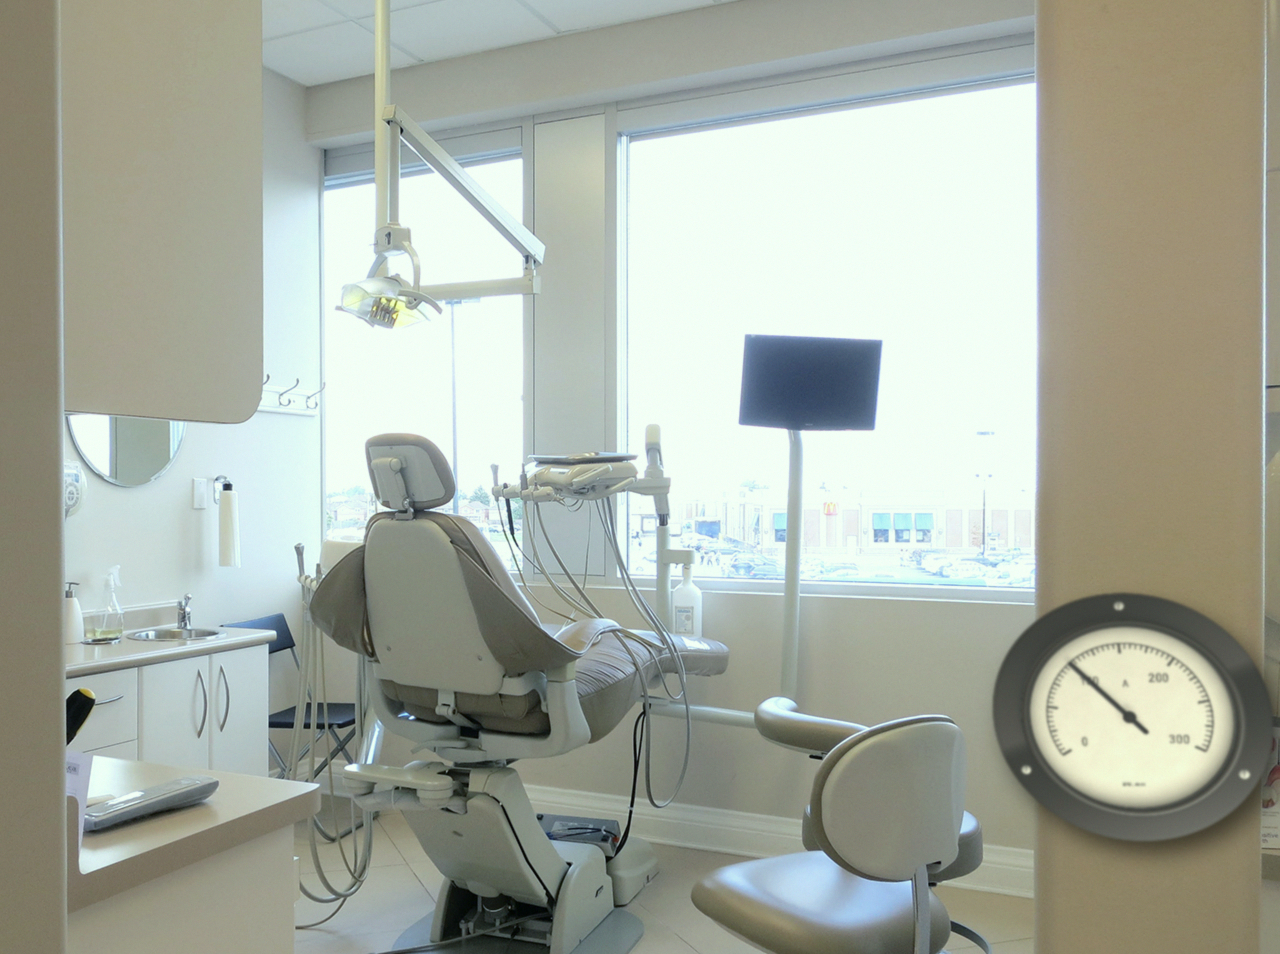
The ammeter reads 100 A
